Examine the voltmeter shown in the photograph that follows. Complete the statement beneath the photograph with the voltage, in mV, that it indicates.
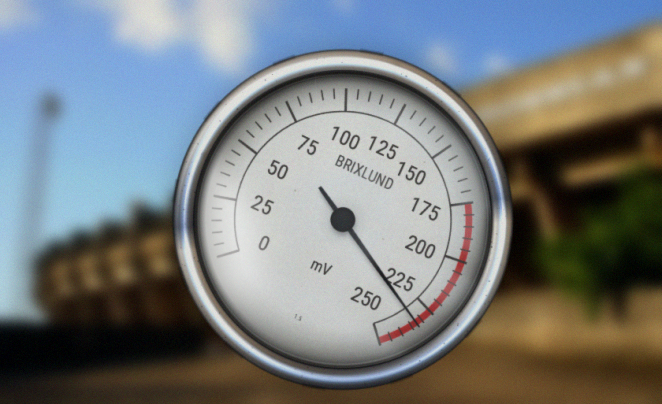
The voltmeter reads 232.5 mV
